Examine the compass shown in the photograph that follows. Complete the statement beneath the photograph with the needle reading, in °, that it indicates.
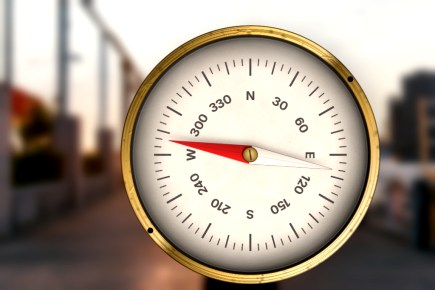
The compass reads 280 °
